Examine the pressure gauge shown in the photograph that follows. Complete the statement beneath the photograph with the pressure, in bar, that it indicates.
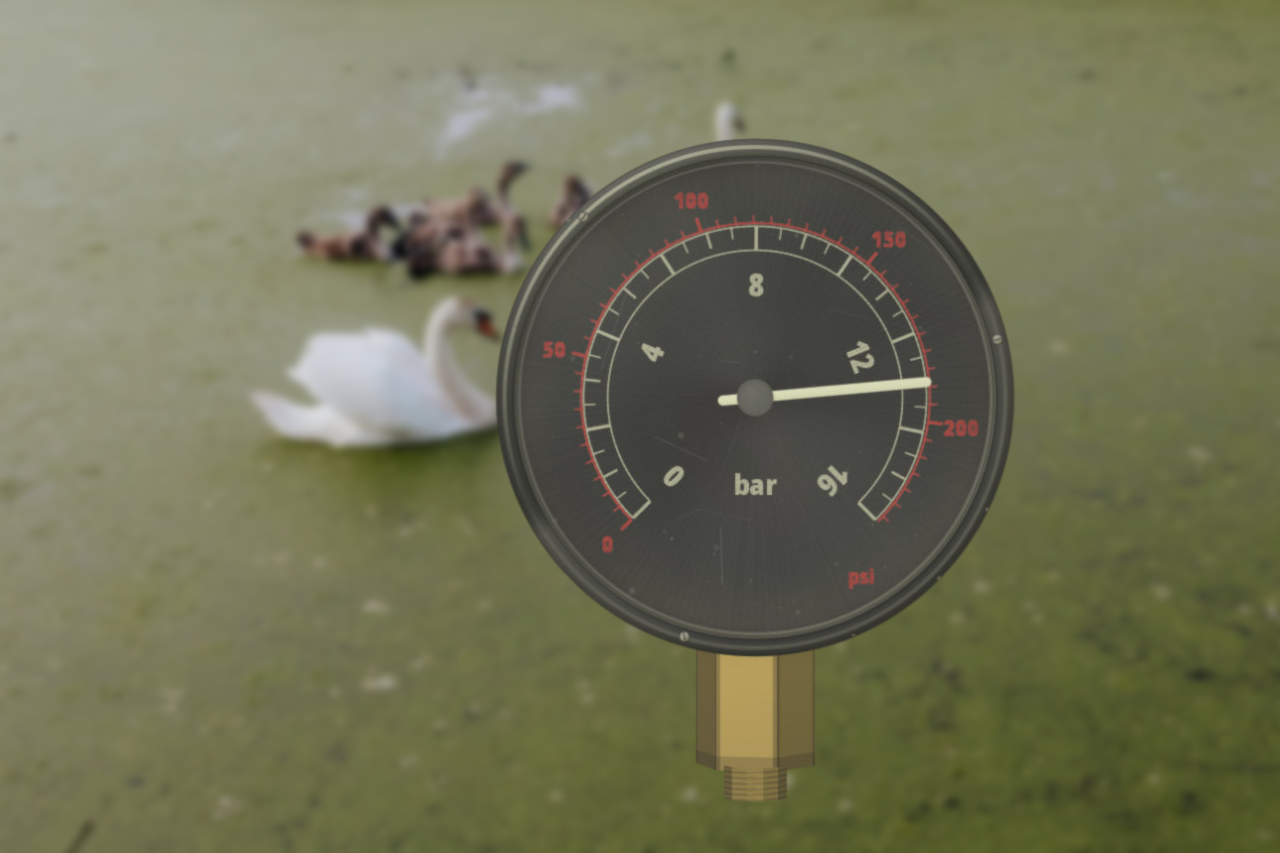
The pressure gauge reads 13 bar
